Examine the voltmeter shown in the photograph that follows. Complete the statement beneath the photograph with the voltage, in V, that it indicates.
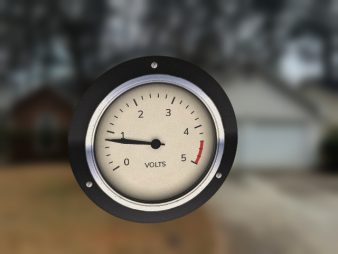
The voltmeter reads 0.8 V
